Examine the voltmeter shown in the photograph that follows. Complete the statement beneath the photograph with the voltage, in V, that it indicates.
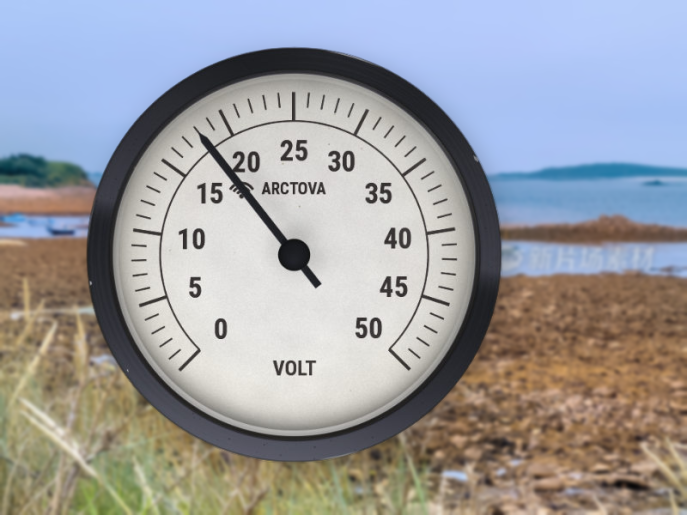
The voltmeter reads 18 V
